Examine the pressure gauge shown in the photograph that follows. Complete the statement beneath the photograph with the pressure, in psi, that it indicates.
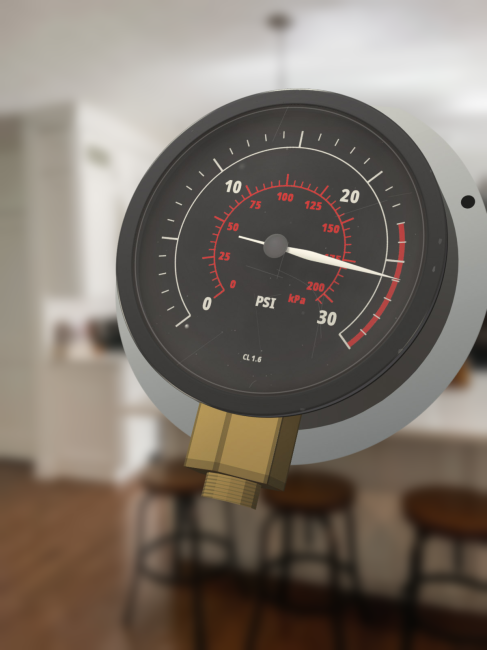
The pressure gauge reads 26 psi
